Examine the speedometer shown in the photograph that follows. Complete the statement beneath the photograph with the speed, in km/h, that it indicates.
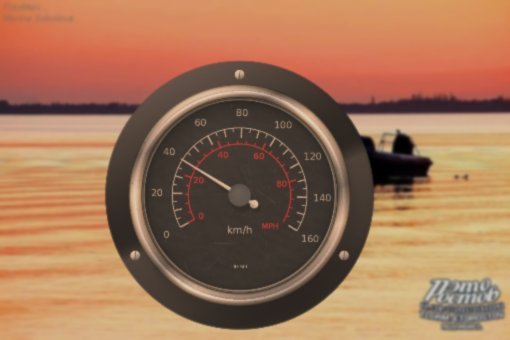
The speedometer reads 40 km/h
